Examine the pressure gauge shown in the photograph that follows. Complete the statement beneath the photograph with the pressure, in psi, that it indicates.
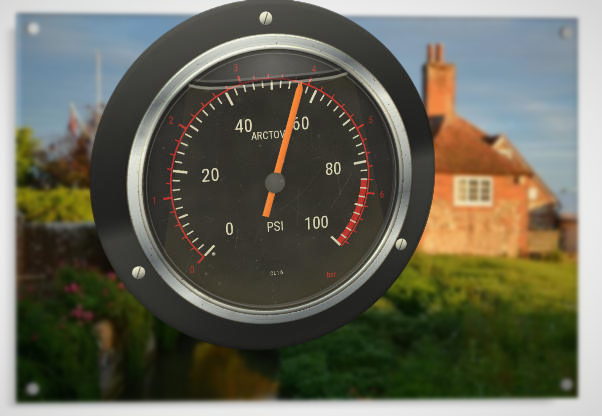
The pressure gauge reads 56 psi
